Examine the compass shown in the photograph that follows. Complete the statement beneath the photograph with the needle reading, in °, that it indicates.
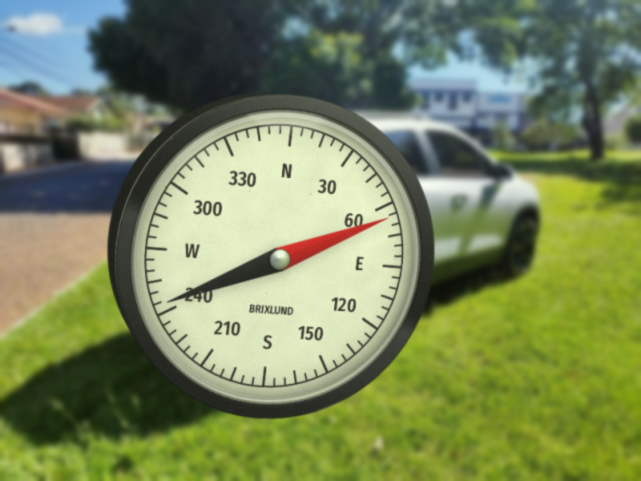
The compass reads 65 °
